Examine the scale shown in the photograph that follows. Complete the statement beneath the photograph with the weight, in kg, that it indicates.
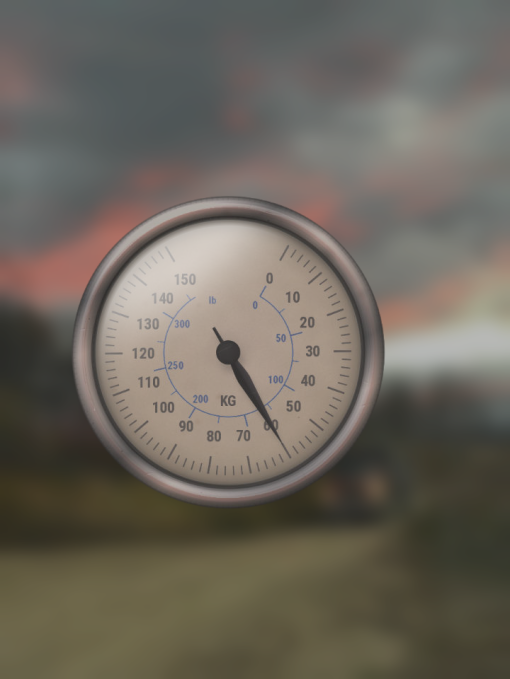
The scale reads 60 kg
